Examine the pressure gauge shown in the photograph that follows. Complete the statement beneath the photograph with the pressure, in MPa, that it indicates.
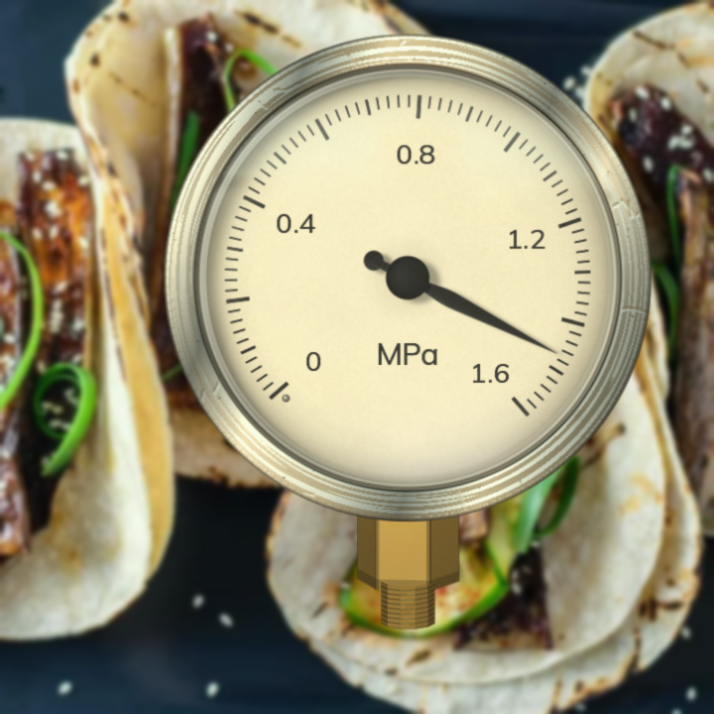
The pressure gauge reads 1.47 MPa
